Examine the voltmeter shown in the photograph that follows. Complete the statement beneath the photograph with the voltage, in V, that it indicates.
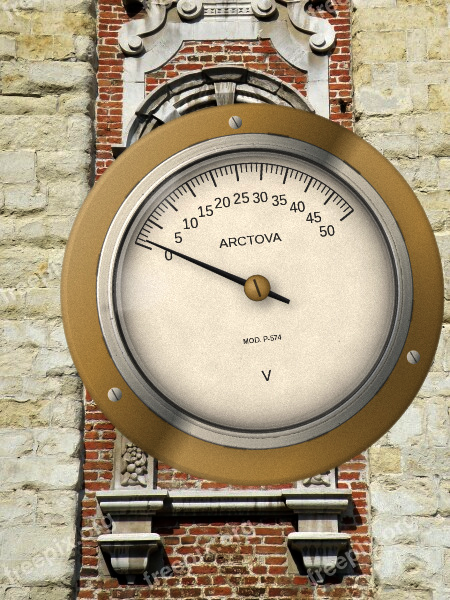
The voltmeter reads 1 V
